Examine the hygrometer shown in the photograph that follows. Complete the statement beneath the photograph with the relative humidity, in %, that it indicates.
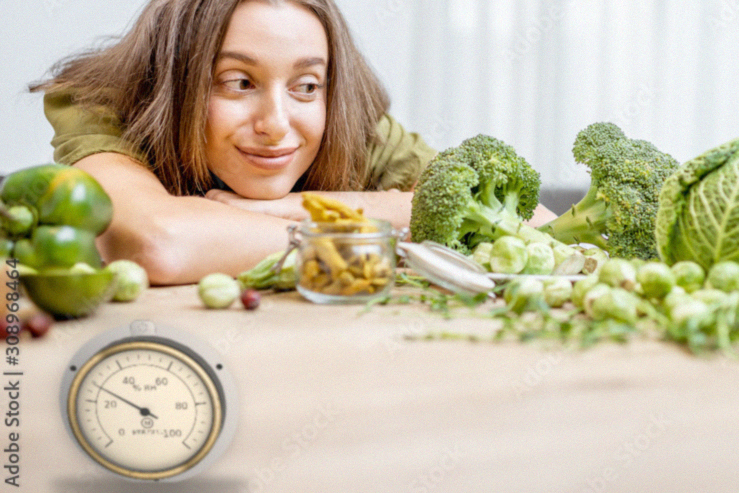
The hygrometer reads 28 %
